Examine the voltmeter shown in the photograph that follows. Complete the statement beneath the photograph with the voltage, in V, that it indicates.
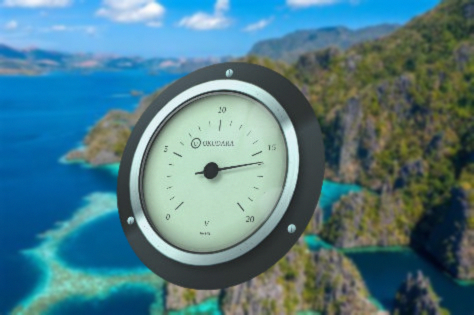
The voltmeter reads 16 V
